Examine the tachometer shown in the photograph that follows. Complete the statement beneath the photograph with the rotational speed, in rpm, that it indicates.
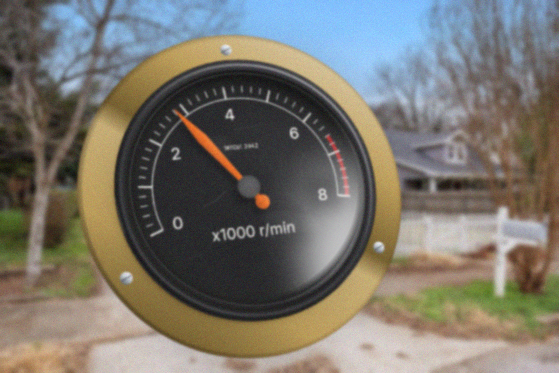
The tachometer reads 2800 rpm
